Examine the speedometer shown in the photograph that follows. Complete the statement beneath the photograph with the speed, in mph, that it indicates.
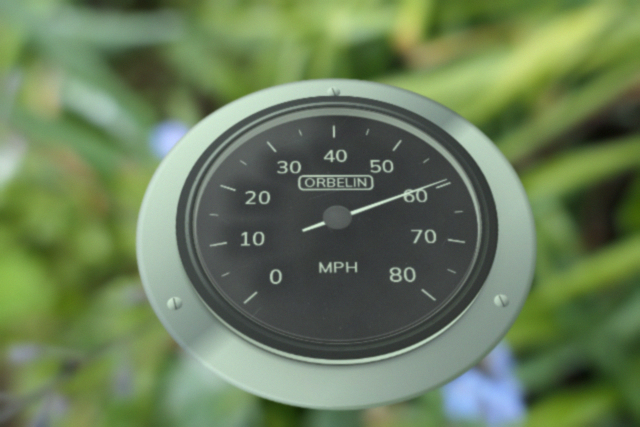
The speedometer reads 60 mph
